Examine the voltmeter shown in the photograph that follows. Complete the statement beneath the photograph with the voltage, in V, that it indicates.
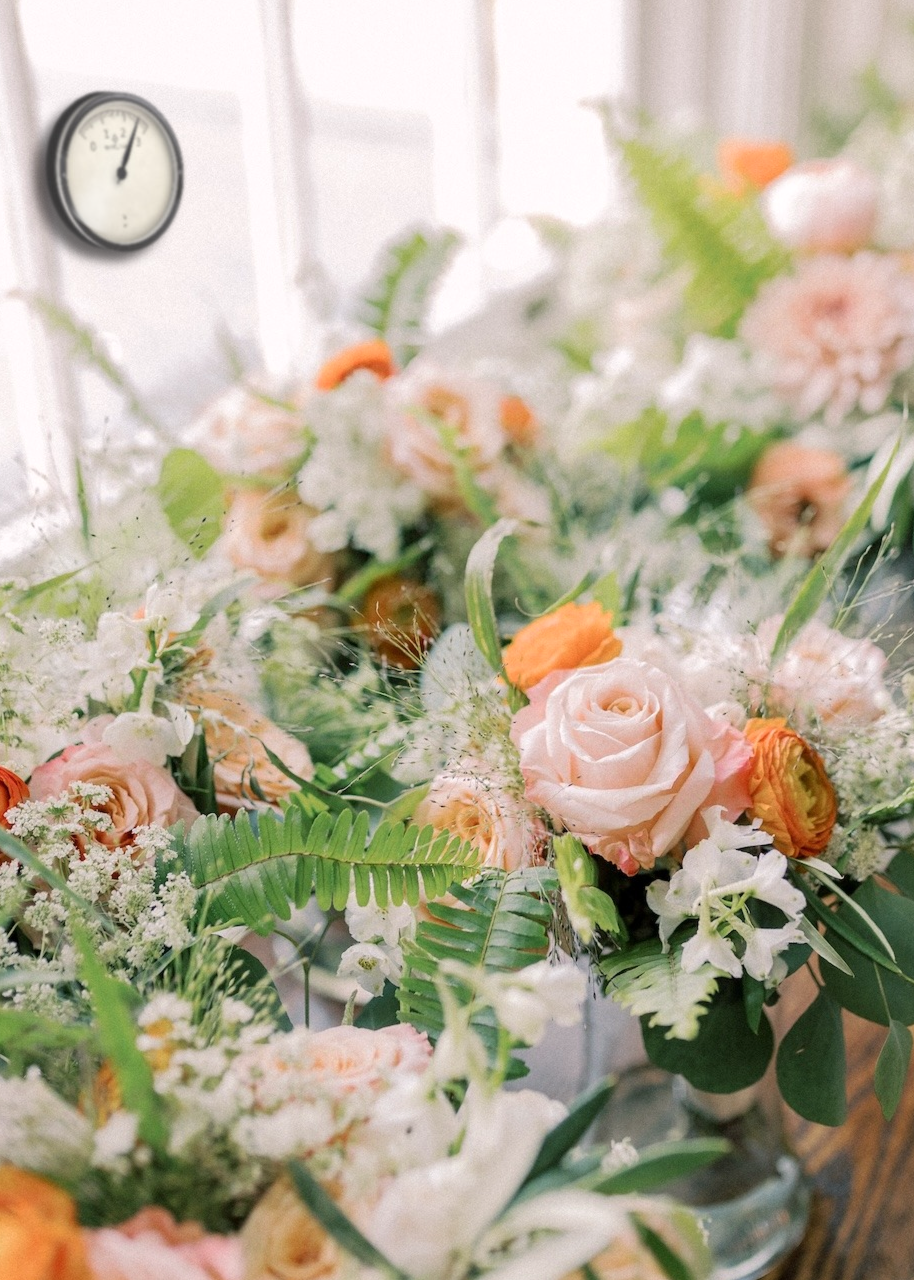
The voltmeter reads 2.5 V
